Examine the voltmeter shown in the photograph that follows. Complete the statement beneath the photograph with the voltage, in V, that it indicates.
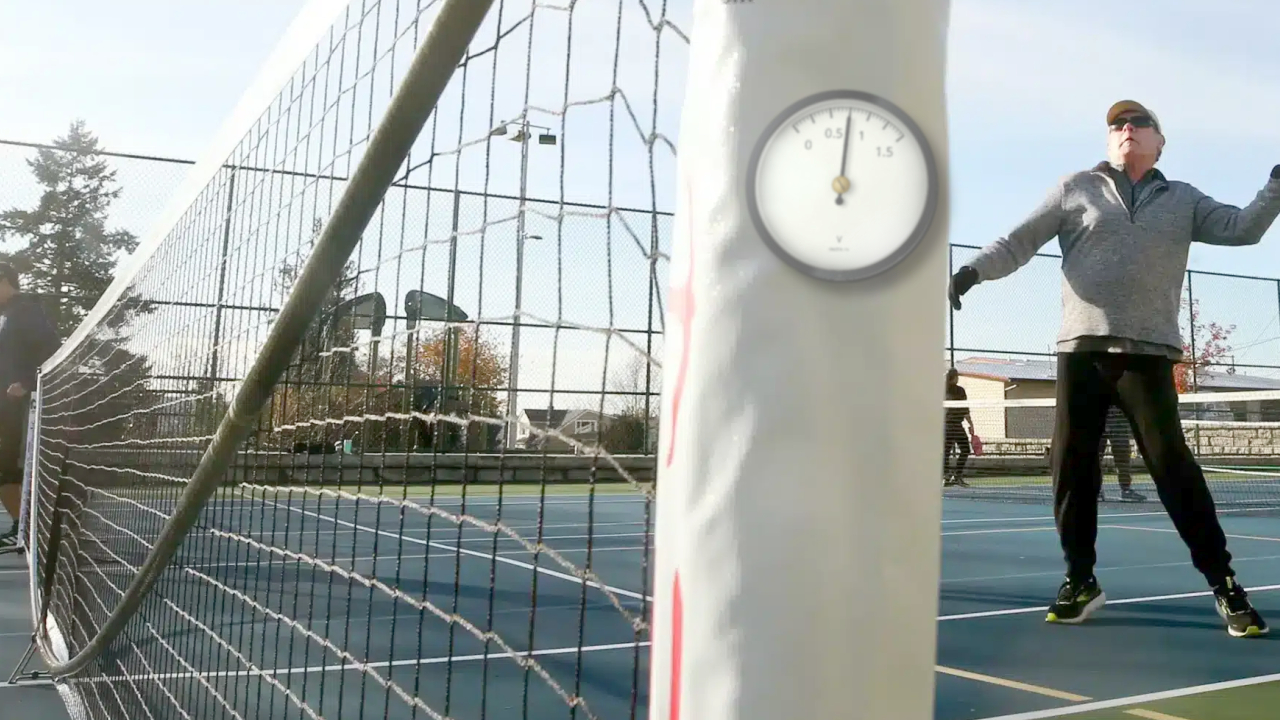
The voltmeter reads 0.75 V
